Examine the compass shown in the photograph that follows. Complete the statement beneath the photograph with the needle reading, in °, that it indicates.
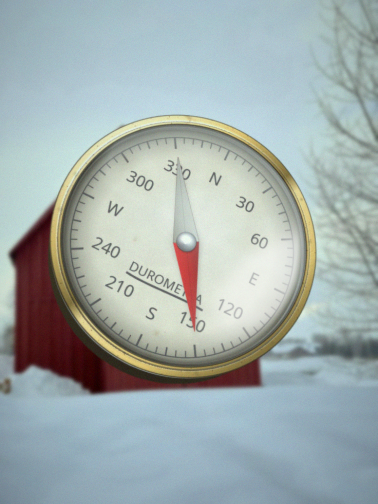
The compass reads 150 °
